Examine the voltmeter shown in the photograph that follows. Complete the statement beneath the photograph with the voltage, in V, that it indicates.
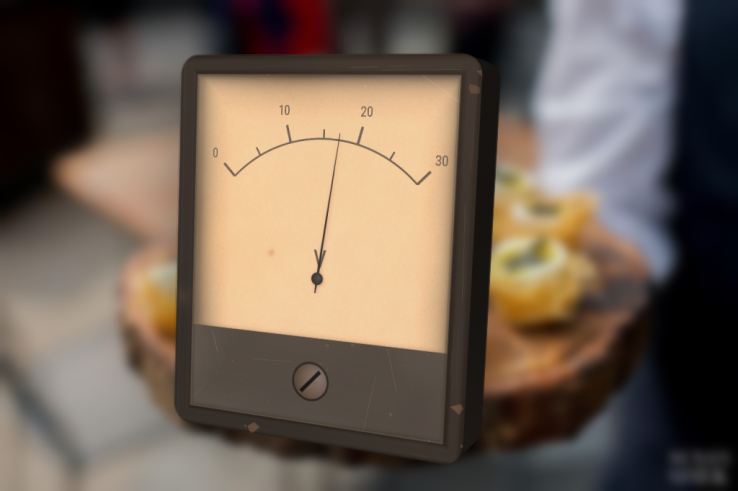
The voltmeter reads 17.5 V
